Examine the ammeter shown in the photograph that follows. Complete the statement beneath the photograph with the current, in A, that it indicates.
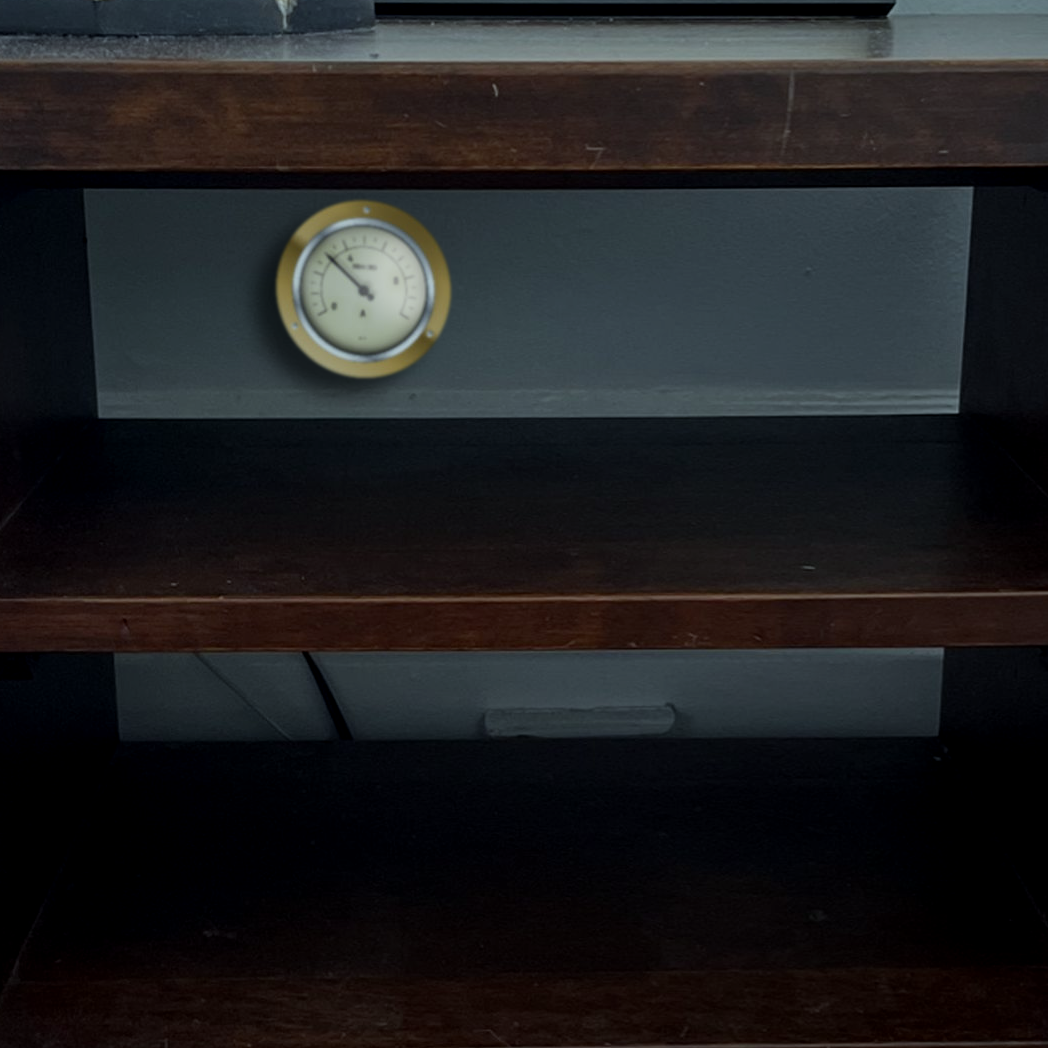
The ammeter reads 3 A
